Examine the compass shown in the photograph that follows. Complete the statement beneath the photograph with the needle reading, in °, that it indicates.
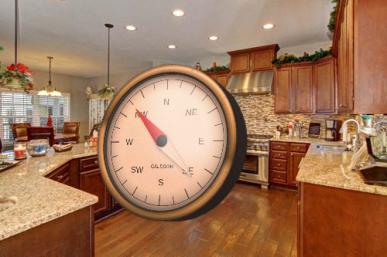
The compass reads 315 °
